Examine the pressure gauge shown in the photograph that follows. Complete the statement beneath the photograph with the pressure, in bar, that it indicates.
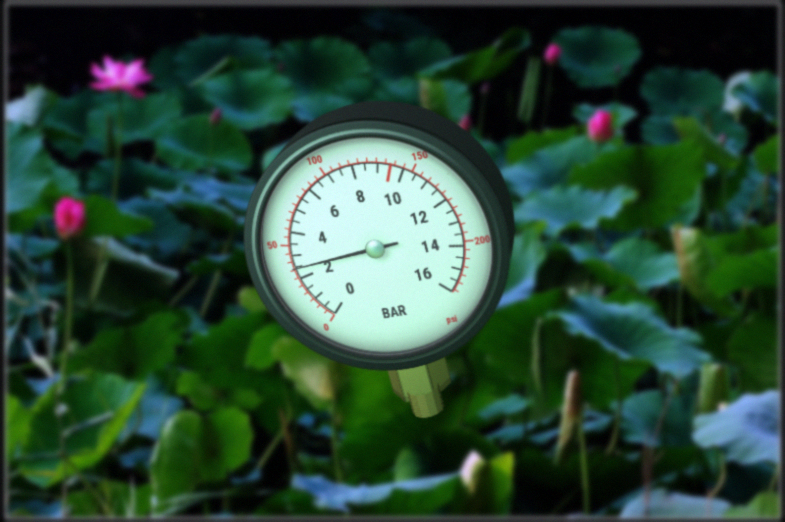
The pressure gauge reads 2.5 bar
